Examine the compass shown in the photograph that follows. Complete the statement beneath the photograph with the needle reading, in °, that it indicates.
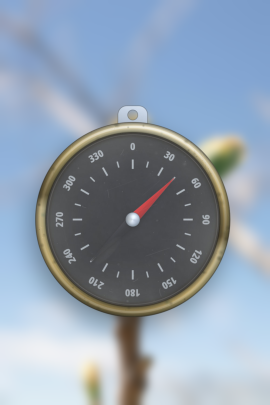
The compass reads 45 °
